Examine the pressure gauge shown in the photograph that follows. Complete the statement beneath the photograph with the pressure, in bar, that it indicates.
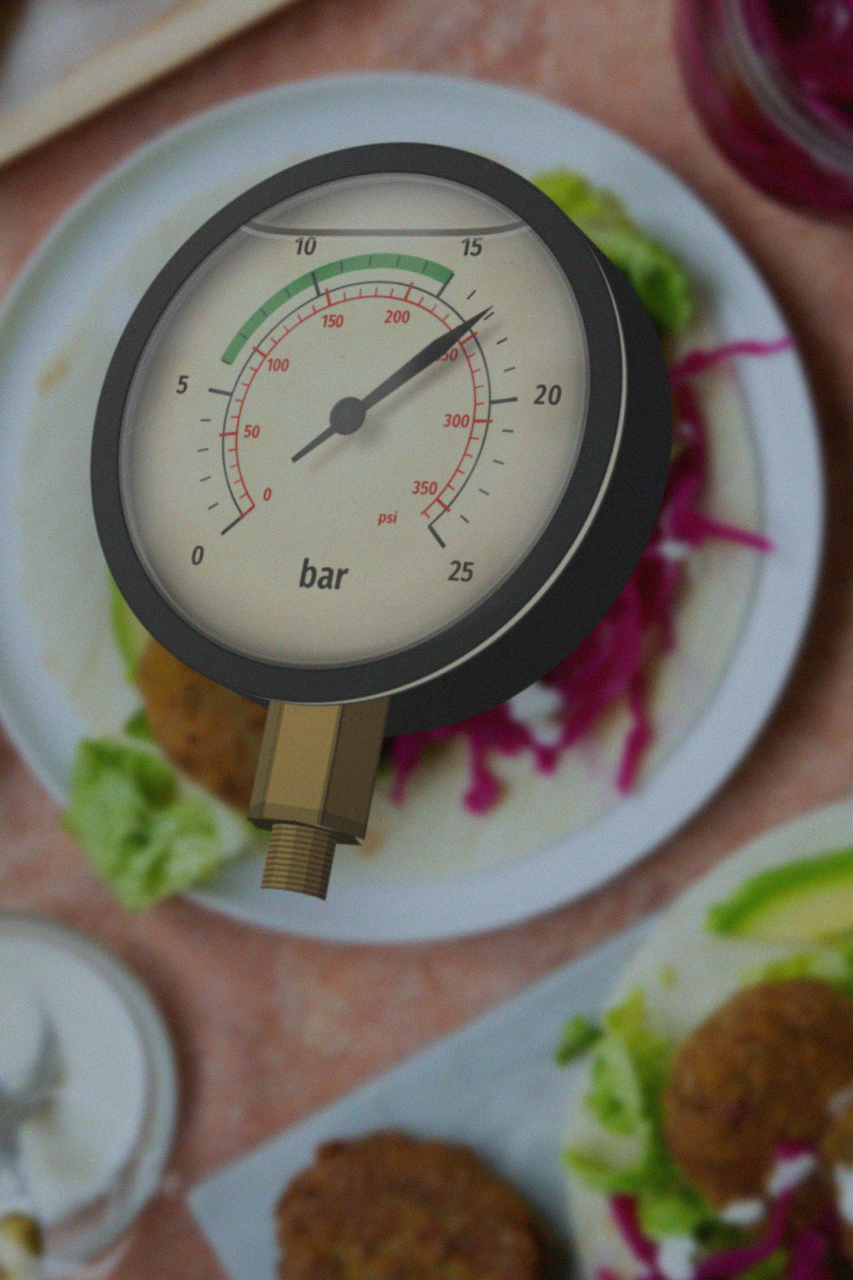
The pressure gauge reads 17 bar
